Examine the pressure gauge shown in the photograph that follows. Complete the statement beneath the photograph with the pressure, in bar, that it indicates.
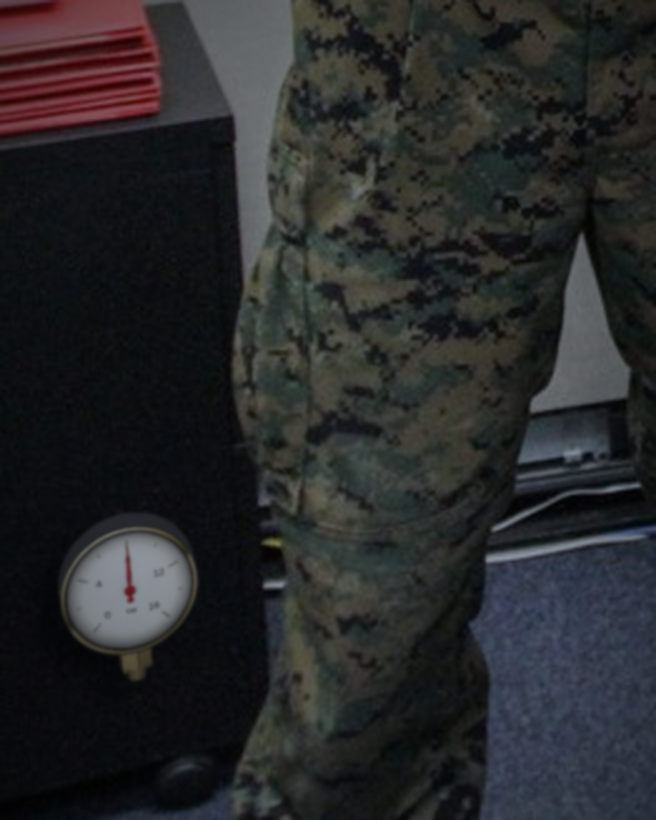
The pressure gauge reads 8 bar
